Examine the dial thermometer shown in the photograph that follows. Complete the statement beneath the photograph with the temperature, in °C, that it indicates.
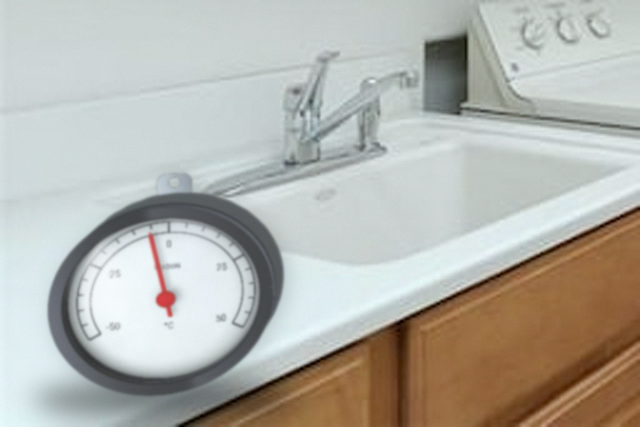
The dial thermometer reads -5 °C
